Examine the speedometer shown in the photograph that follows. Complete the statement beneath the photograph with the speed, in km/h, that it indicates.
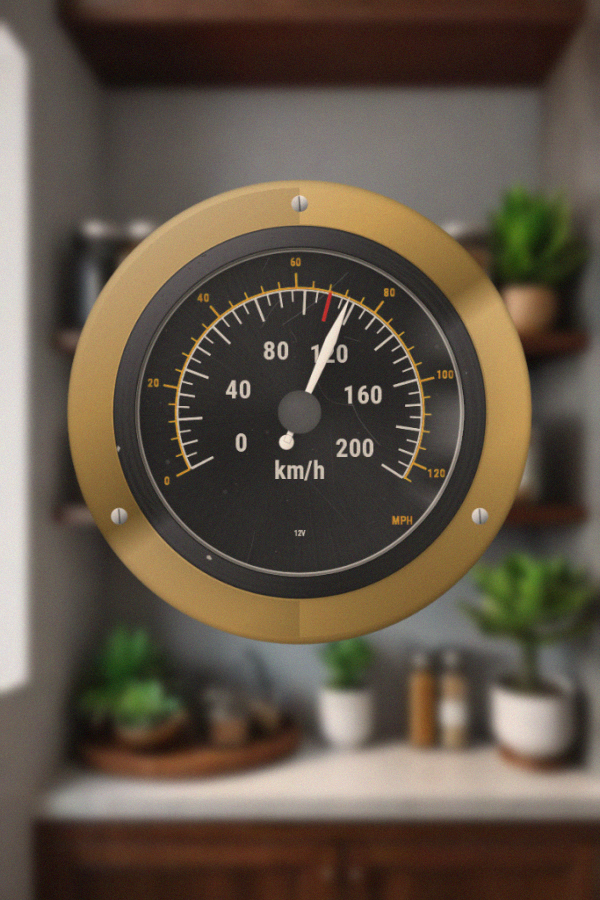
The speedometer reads 117.5 km/h
